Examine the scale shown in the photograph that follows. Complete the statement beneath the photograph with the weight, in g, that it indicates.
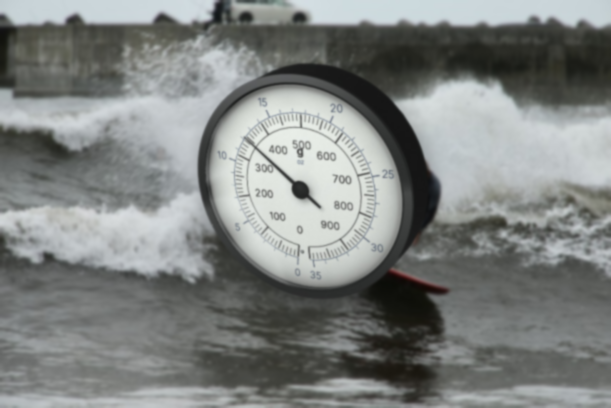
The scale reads 350 g
